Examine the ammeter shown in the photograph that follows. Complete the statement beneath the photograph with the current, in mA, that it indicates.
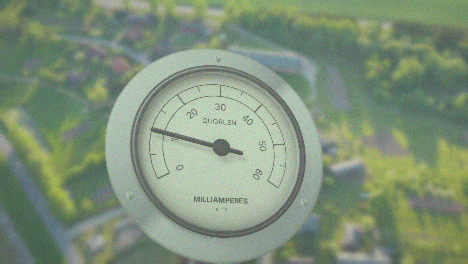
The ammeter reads 10 mA
